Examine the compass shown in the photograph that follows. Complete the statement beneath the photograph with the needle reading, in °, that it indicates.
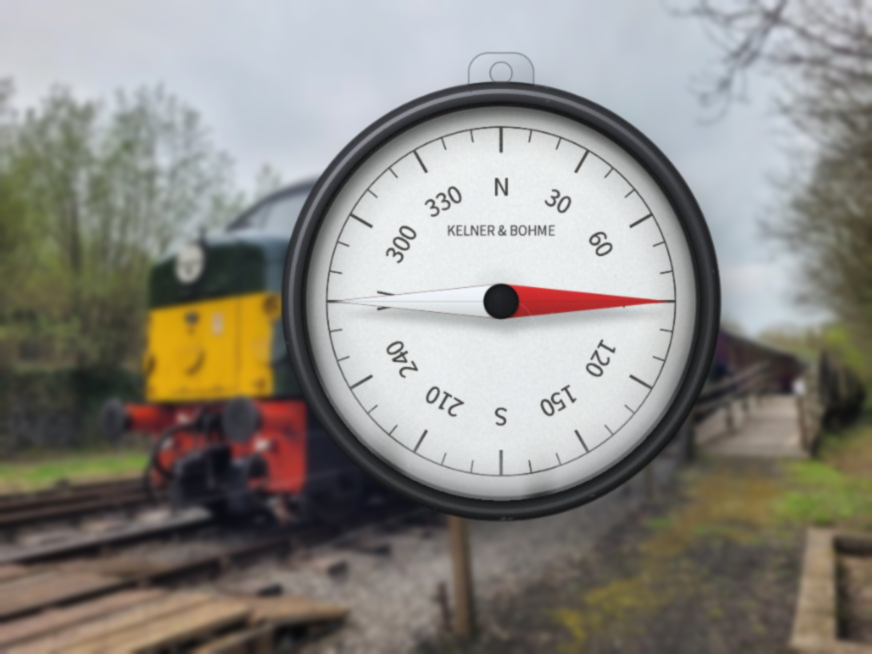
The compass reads 90 °
